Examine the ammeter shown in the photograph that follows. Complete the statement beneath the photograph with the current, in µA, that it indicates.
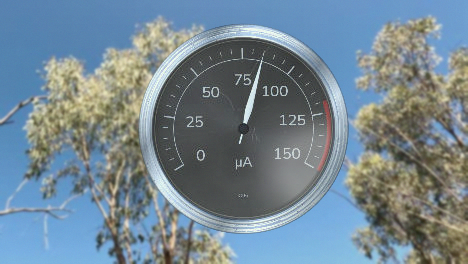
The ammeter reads 85 µA
